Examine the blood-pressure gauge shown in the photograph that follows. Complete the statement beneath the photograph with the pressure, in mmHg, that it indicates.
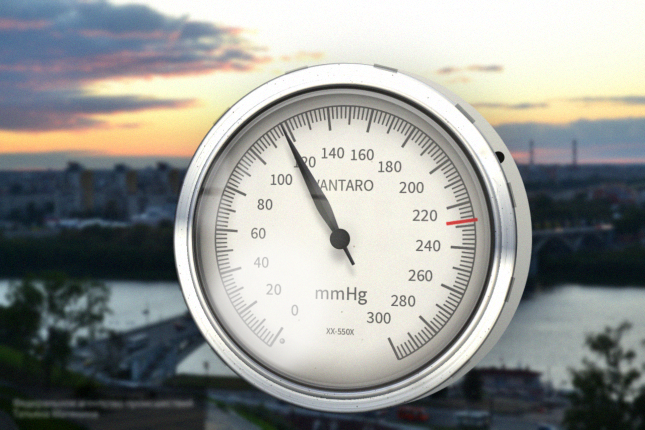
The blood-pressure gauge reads 118 mmHg
